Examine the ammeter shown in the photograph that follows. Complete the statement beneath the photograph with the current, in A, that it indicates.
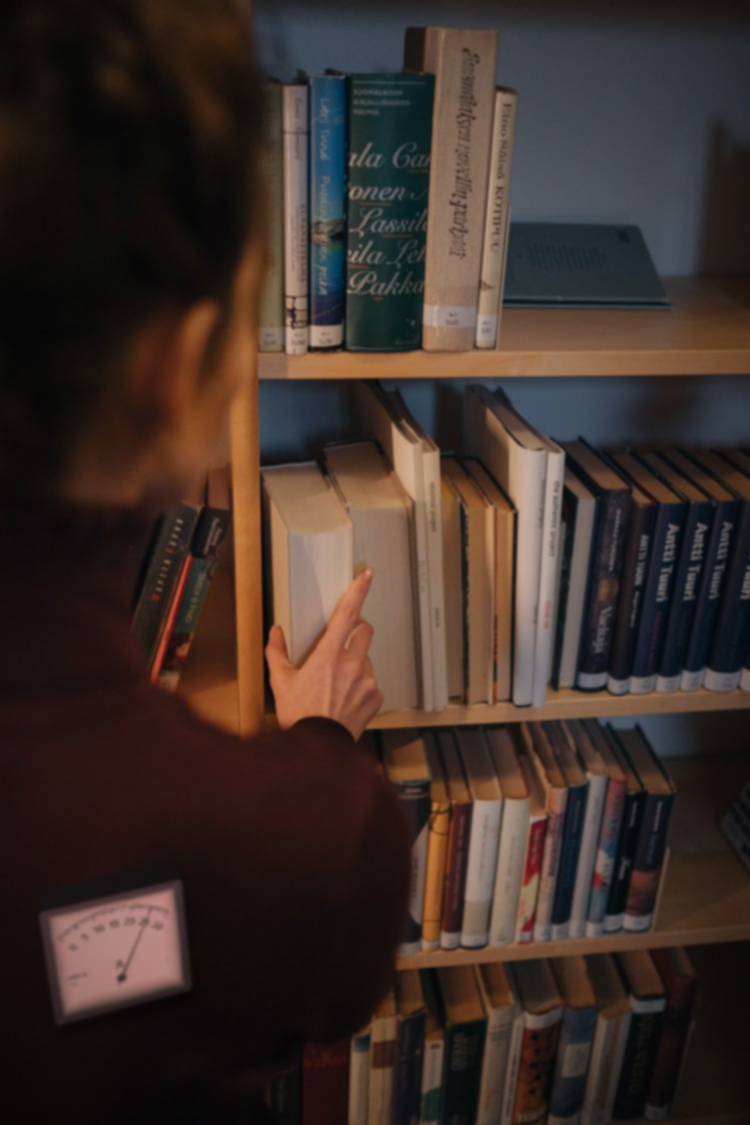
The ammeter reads 25 A
